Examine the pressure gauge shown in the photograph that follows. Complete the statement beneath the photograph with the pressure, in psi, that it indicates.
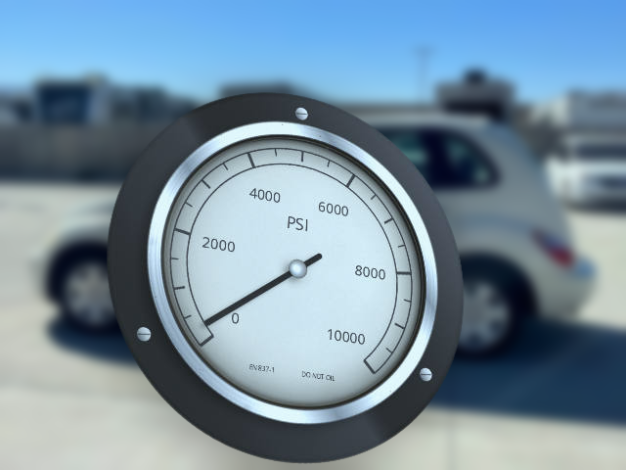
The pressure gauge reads 250 psi
